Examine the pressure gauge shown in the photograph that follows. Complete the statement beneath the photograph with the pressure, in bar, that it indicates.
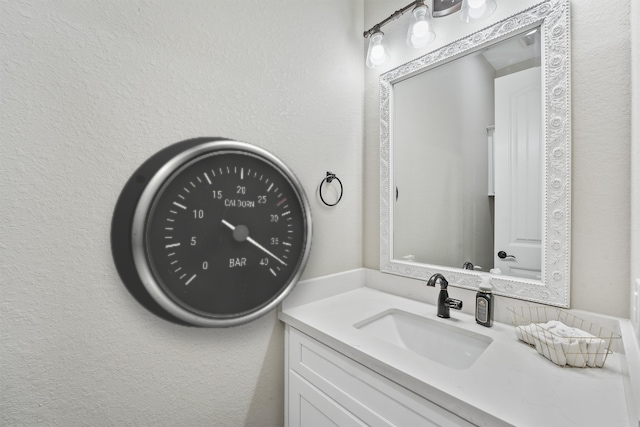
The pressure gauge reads 38 bar
